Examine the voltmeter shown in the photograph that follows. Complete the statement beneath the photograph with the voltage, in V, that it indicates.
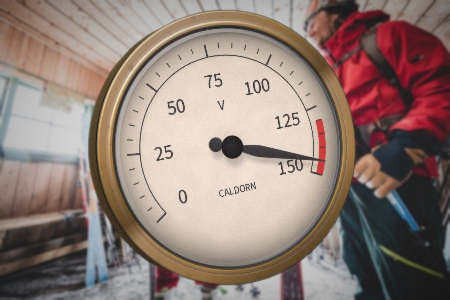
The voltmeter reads 145 V
